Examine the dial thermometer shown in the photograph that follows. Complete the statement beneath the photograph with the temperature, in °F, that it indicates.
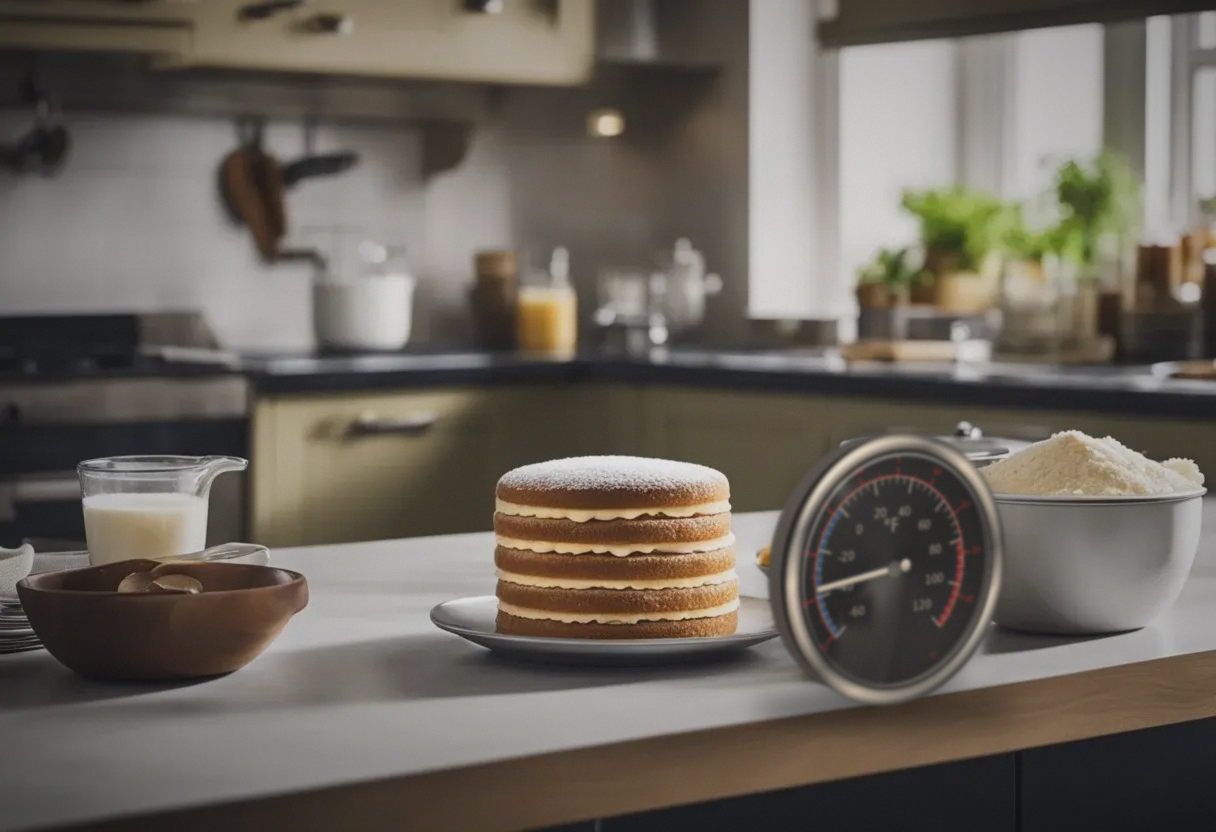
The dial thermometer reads -36 °F
